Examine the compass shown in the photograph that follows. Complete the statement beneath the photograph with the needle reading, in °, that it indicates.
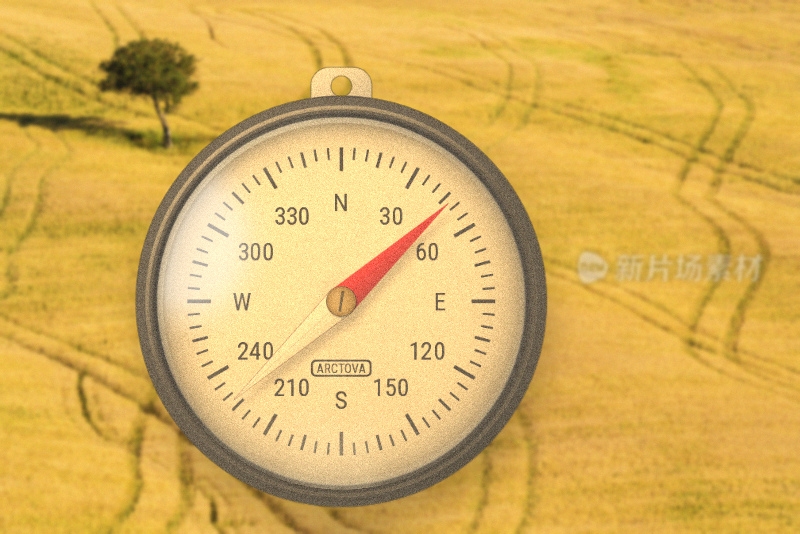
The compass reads 47.5 °
